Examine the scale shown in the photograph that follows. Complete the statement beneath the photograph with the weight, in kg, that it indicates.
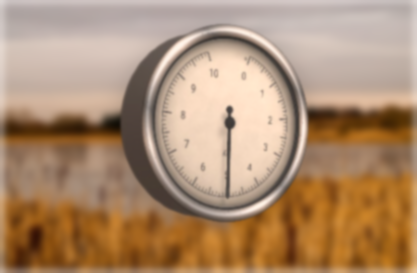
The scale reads 5 kg
